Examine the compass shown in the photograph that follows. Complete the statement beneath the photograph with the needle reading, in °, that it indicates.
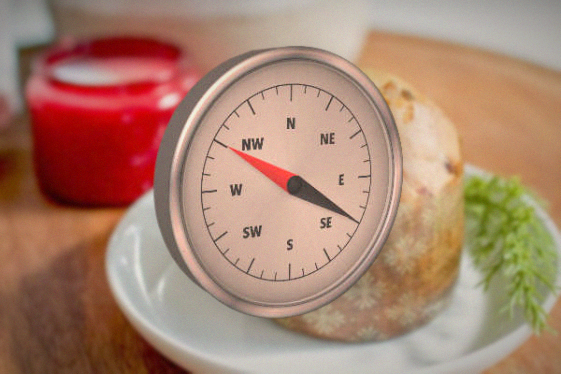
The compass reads 300 °
